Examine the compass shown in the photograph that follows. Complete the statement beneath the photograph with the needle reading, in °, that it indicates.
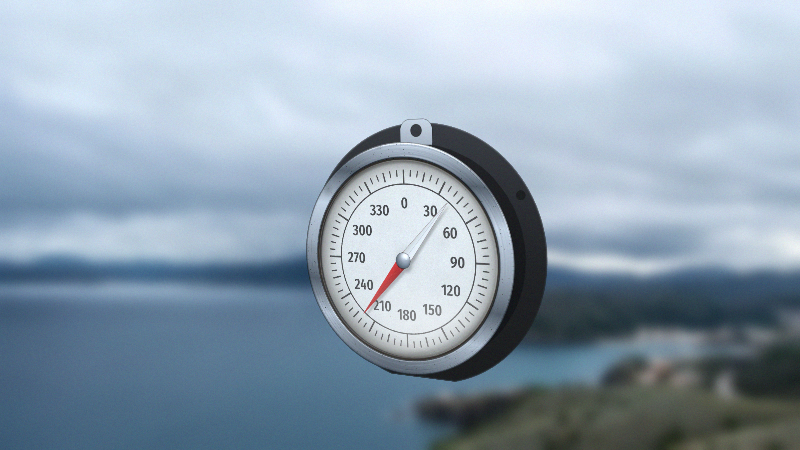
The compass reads 220 °
